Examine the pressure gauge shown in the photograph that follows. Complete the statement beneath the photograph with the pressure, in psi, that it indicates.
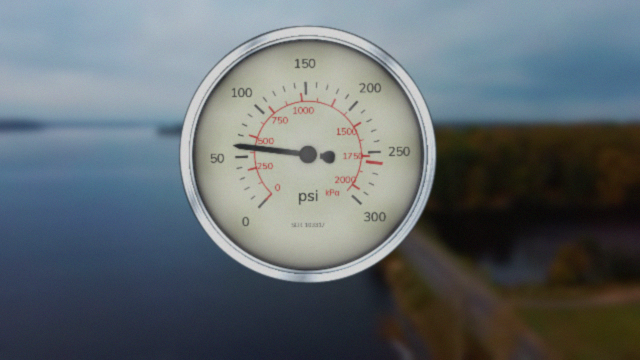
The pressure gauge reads 60 psi
